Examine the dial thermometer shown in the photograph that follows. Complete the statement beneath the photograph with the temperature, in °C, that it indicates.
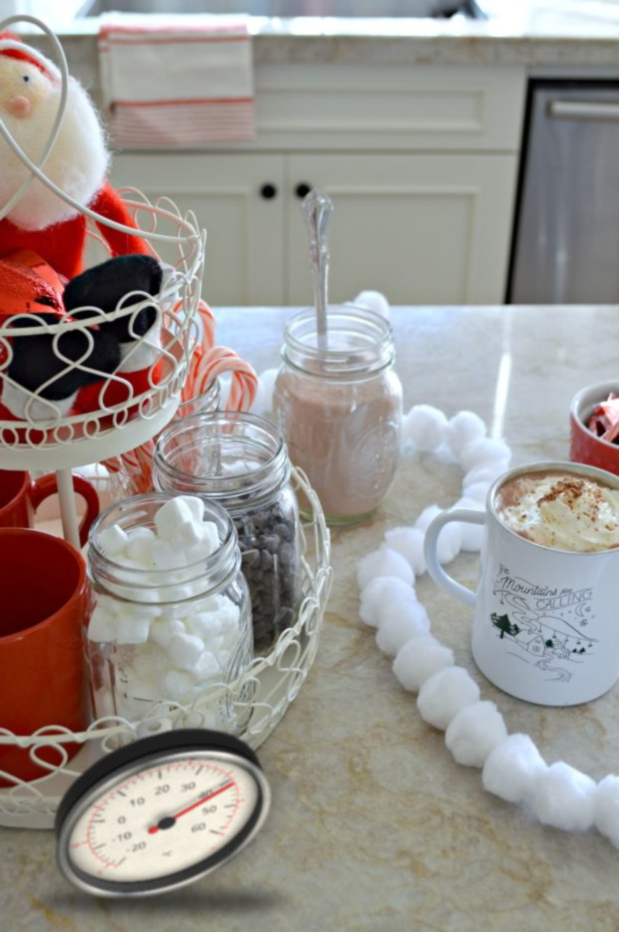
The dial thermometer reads 40 °C
